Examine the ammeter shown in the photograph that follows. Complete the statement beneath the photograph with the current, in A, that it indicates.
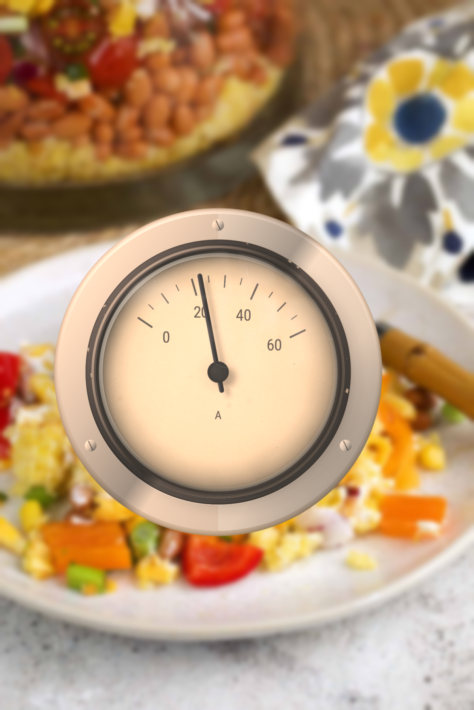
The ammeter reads 22.5 A
